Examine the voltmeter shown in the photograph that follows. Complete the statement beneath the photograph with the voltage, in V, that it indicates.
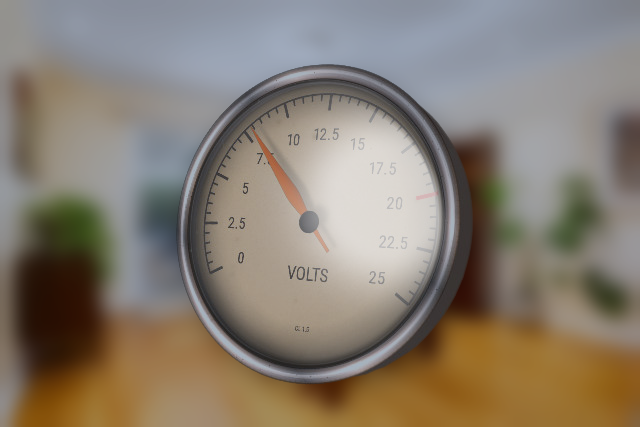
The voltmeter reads 8 V
